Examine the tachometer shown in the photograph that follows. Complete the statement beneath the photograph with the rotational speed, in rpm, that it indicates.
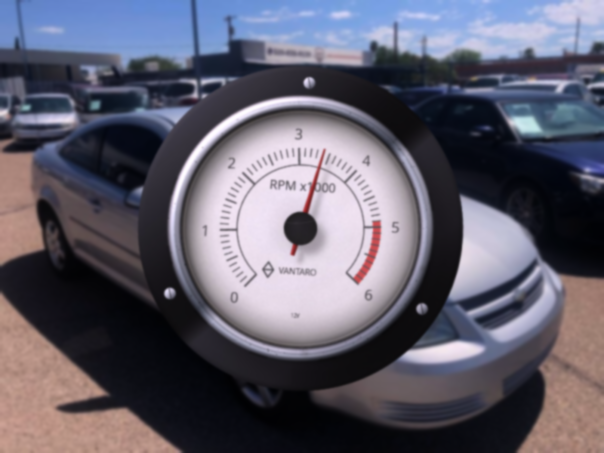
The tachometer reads 3400 rpm
